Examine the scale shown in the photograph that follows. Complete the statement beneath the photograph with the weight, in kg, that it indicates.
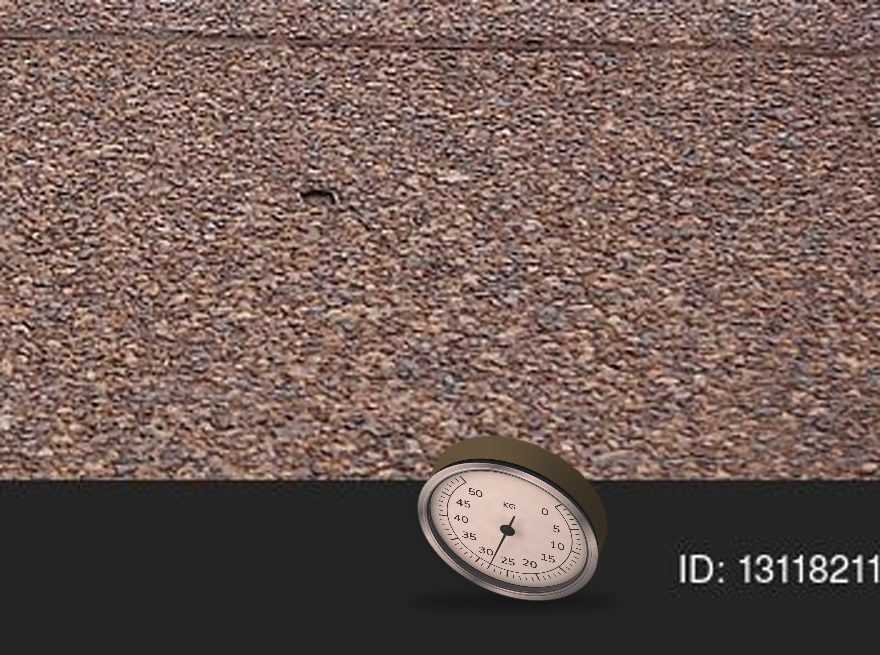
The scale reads 28 kg
